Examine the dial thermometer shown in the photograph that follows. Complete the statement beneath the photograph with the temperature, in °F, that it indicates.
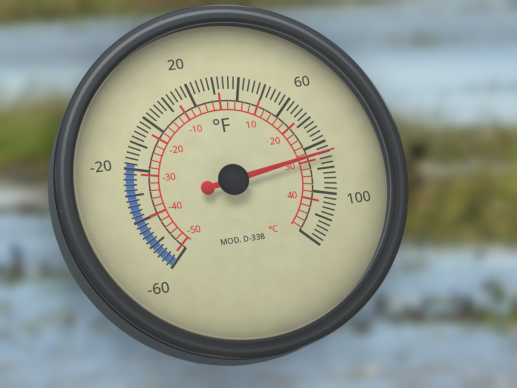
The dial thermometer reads 84 °F
